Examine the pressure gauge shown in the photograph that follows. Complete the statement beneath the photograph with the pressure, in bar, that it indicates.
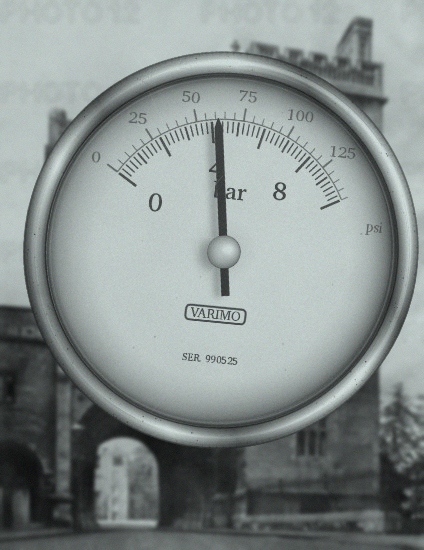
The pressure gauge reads 4.2 bar
